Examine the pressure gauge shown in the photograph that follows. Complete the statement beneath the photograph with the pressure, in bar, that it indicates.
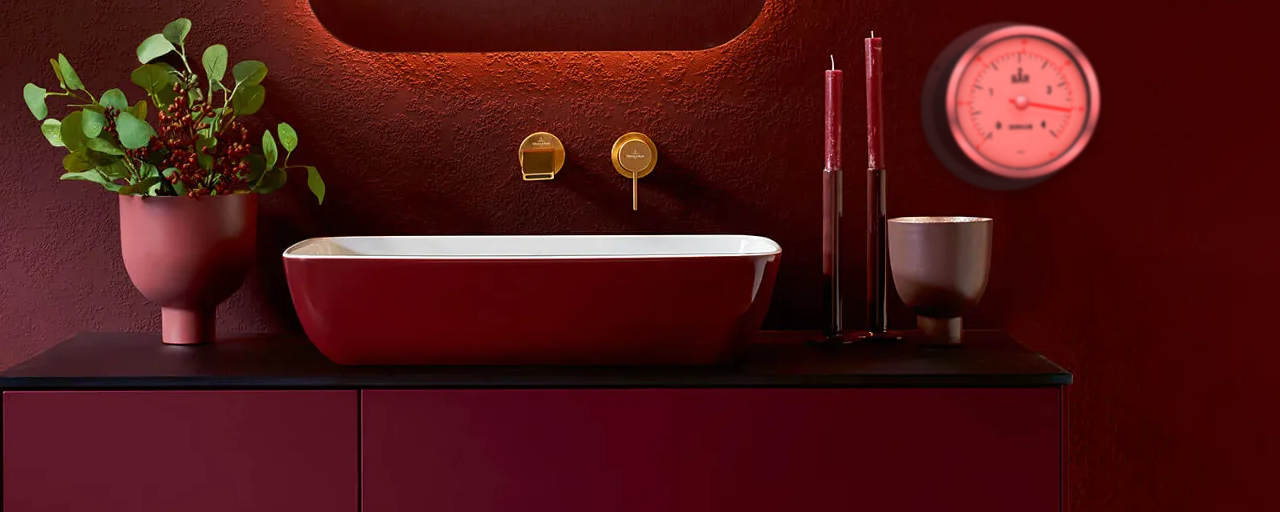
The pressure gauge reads 3.5 bar
